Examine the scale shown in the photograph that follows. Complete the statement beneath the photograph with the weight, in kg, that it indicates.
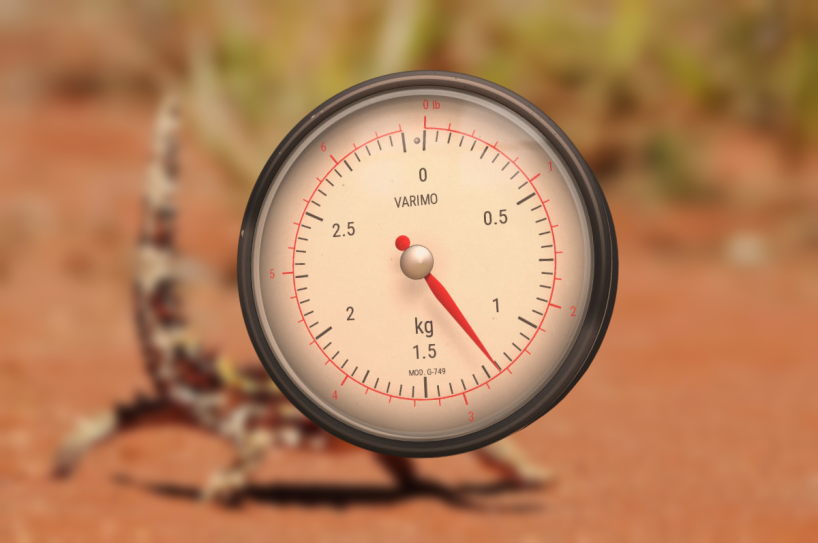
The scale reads 1.2 kg
